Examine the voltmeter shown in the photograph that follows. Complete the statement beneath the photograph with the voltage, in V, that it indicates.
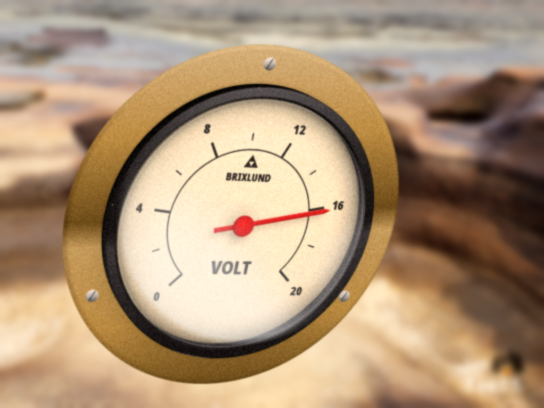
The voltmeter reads 16 V
